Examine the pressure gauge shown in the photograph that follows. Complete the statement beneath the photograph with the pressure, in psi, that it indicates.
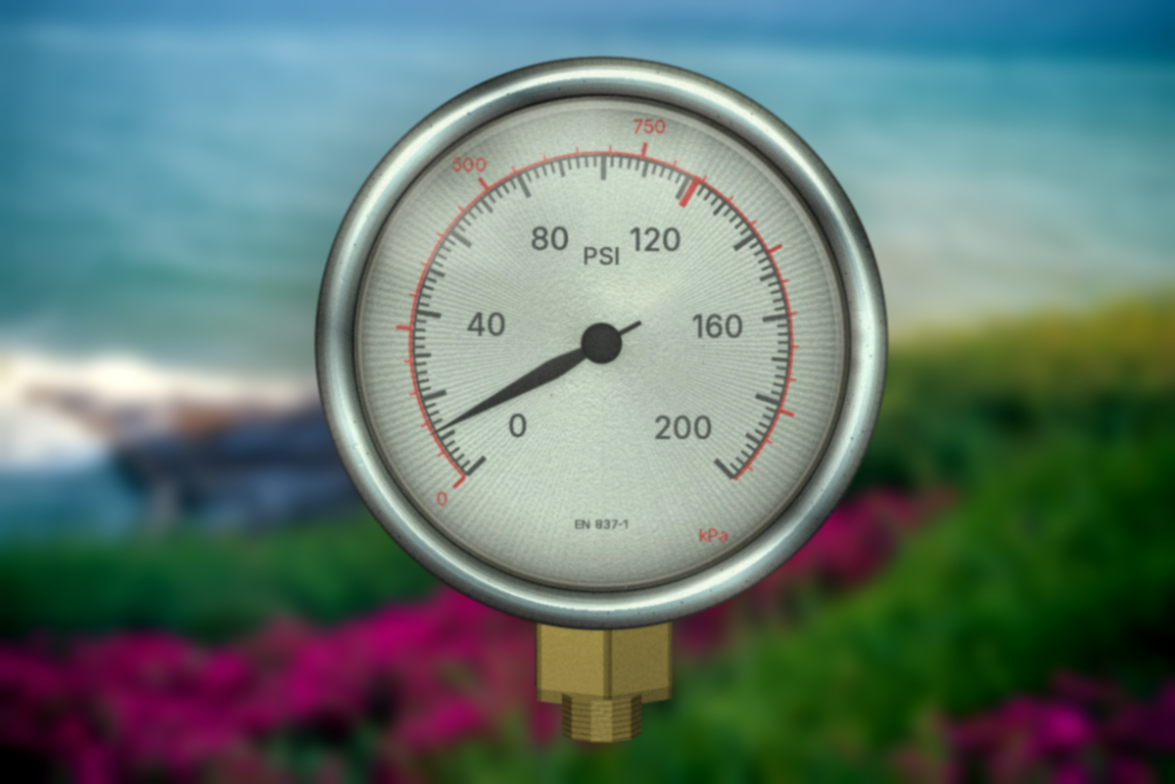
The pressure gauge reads 12 psi
